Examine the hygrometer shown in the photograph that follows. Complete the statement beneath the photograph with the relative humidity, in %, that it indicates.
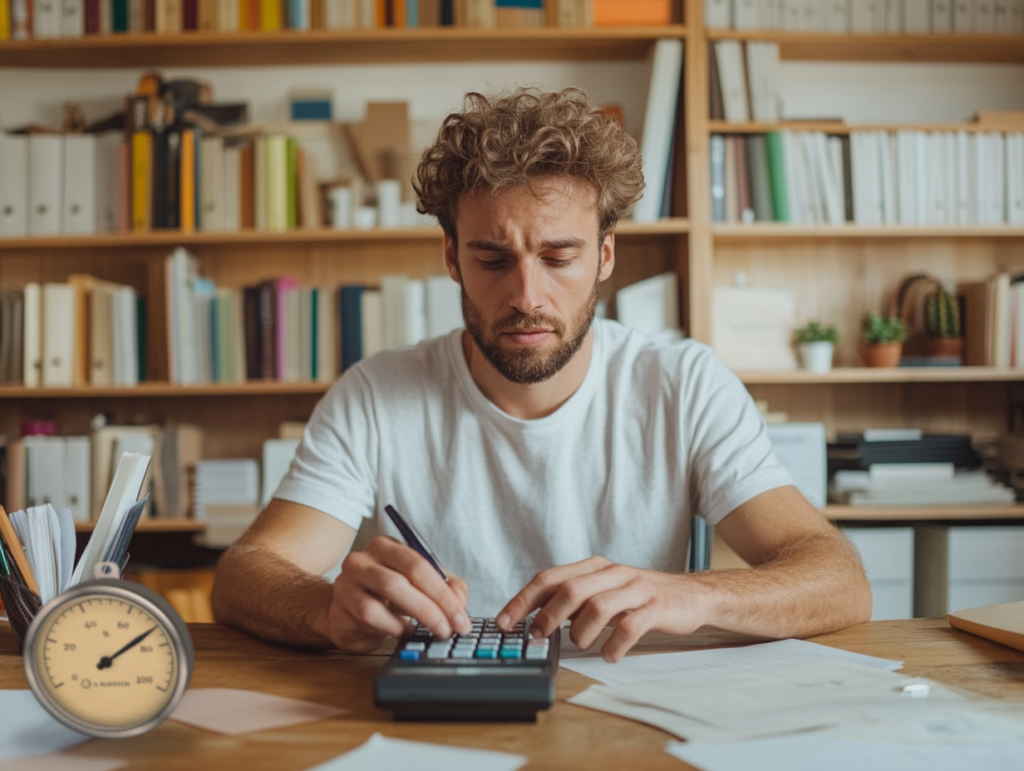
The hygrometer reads 72 %
